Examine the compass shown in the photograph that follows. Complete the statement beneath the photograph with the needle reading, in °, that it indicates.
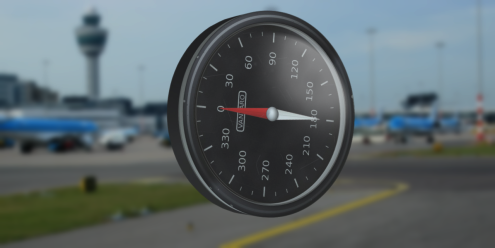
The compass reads 0 °
